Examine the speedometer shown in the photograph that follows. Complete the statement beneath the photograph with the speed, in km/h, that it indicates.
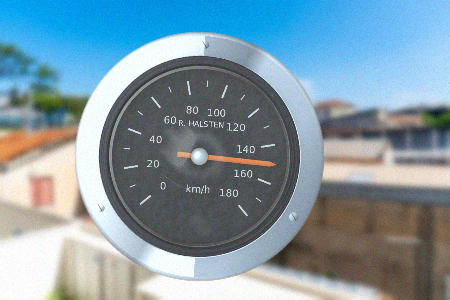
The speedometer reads 150 km/h
